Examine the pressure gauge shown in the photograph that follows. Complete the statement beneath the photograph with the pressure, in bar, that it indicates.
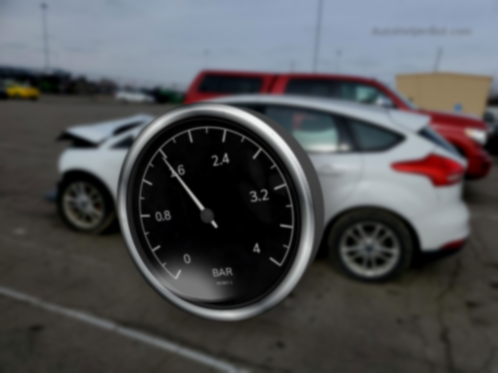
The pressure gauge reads 1.6 bar
